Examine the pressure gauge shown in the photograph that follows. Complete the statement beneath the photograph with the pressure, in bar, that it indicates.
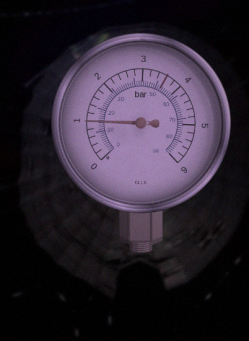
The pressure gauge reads 1 bar
